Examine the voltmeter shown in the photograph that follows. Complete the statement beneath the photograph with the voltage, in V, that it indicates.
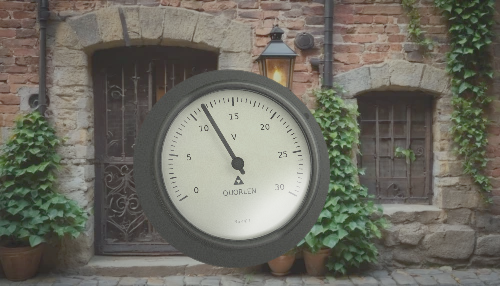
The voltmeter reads 11.5 V
